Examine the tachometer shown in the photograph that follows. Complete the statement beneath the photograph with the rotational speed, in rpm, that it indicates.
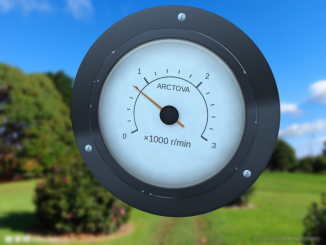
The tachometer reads 800 rpm
